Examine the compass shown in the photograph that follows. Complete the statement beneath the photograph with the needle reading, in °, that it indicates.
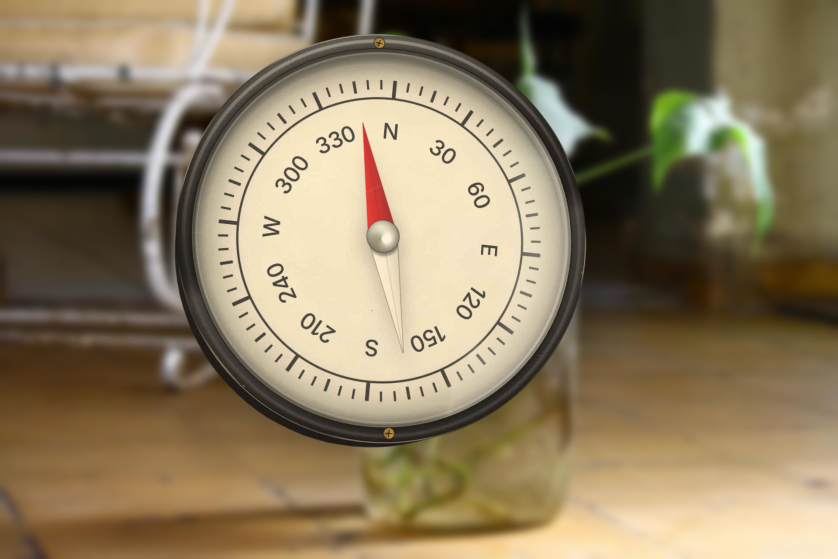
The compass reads 345 °
